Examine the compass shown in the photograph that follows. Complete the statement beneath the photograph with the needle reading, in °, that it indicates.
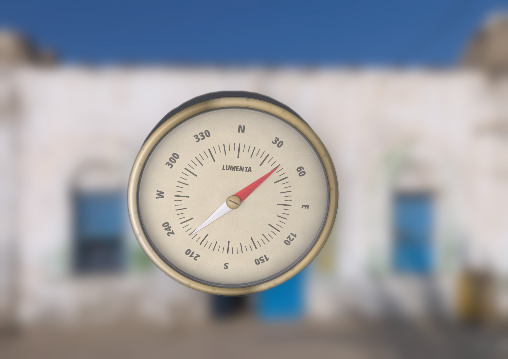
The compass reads 45 °
